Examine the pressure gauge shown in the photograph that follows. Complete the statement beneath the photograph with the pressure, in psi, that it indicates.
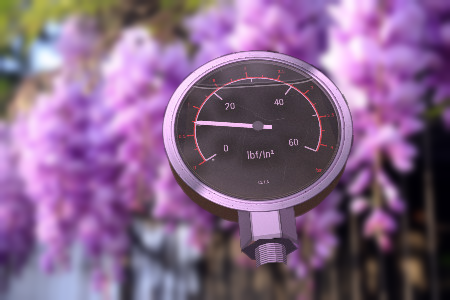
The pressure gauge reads 10 psi
